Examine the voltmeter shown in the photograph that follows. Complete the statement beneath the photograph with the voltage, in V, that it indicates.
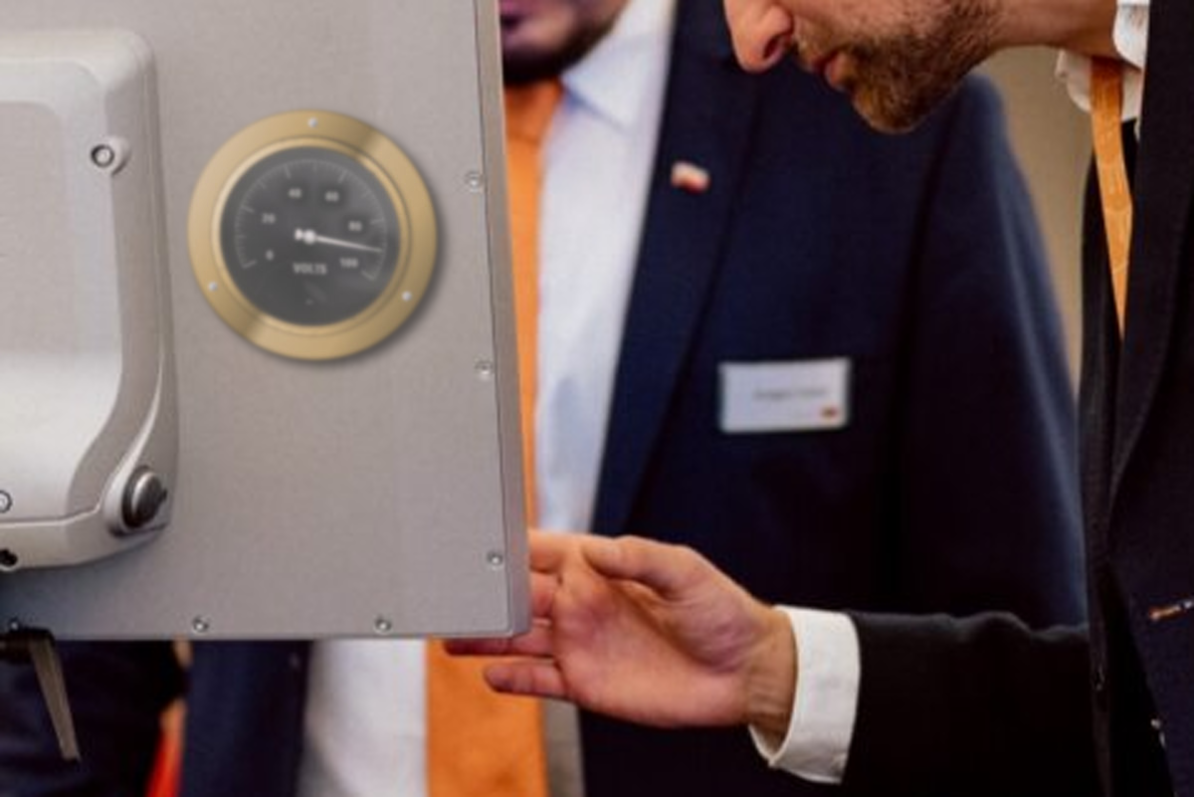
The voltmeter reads 90 V
